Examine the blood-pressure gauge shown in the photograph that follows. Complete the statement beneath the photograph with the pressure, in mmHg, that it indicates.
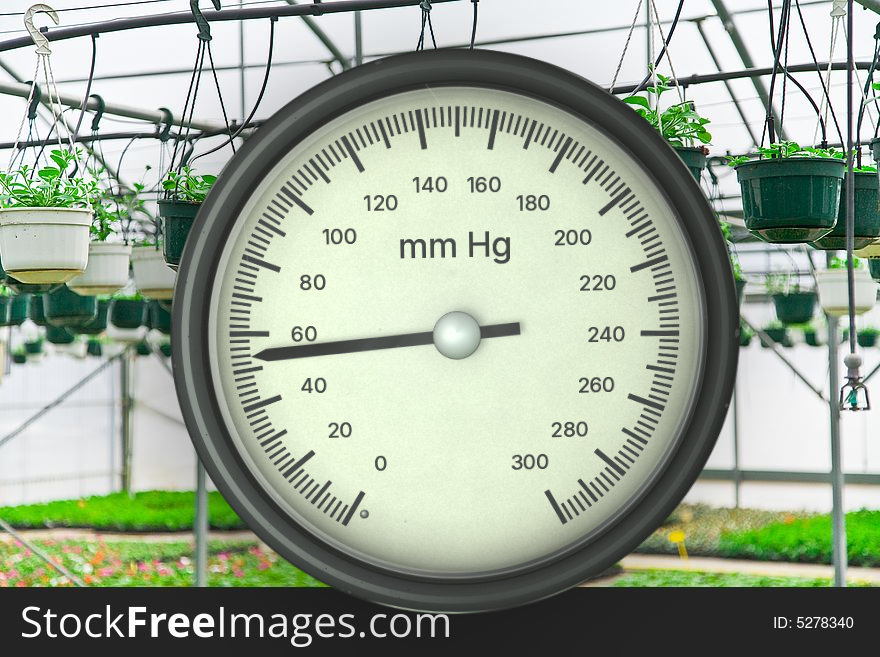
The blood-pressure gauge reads 54 mmHg
